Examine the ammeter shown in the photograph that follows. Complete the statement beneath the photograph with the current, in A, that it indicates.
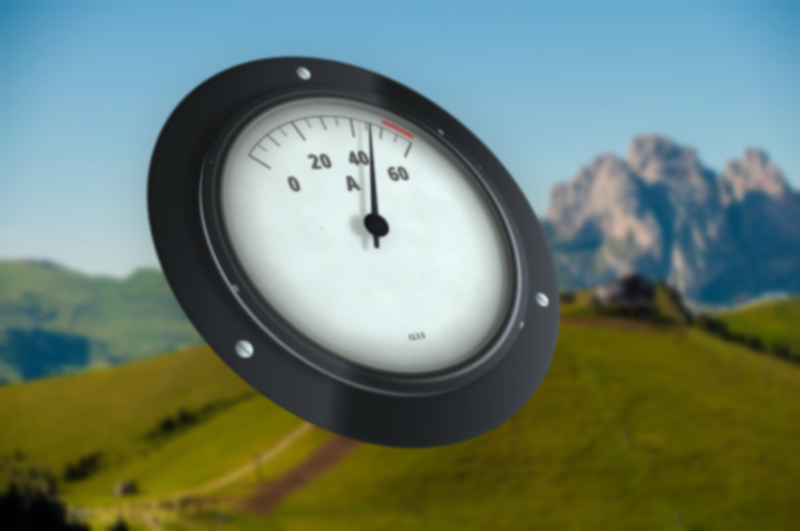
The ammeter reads 45 A
